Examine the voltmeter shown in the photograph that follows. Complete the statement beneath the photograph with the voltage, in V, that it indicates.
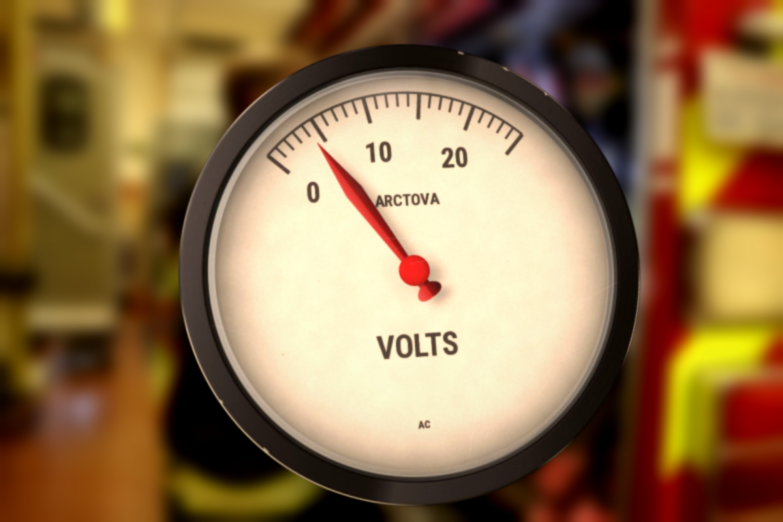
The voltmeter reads 4 V
